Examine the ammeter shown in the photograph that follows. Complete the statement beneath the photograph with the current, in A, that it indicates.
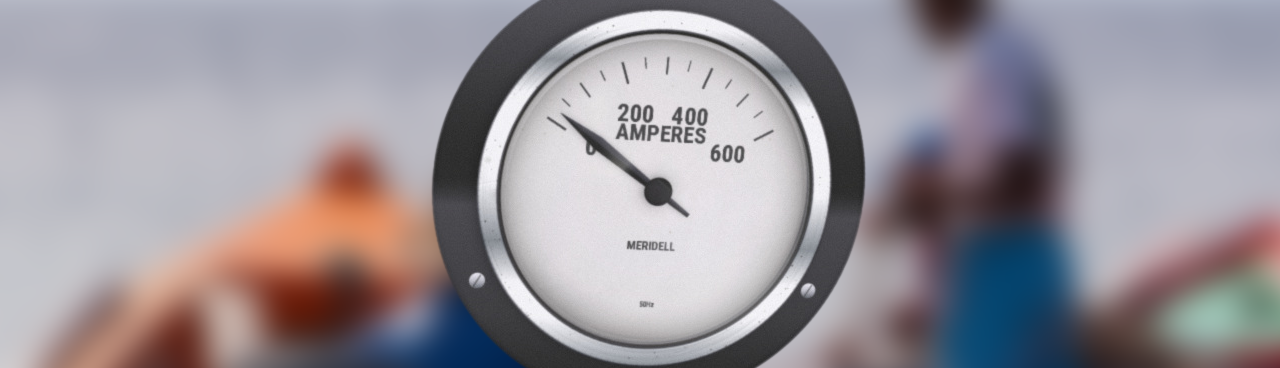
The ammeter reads 25 A
